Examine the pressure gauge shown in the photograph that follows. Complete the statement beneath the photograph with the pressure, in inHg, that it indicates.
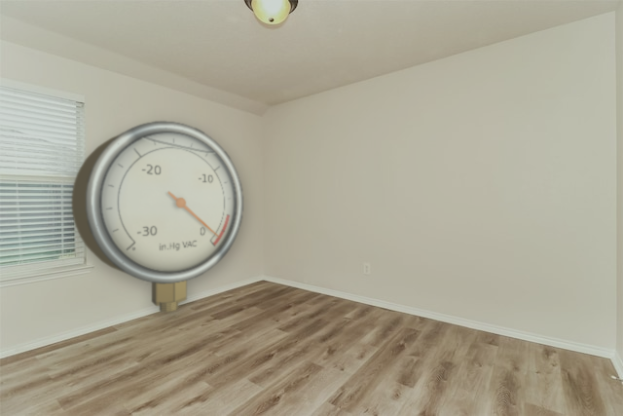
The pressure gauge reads -1 inHg
